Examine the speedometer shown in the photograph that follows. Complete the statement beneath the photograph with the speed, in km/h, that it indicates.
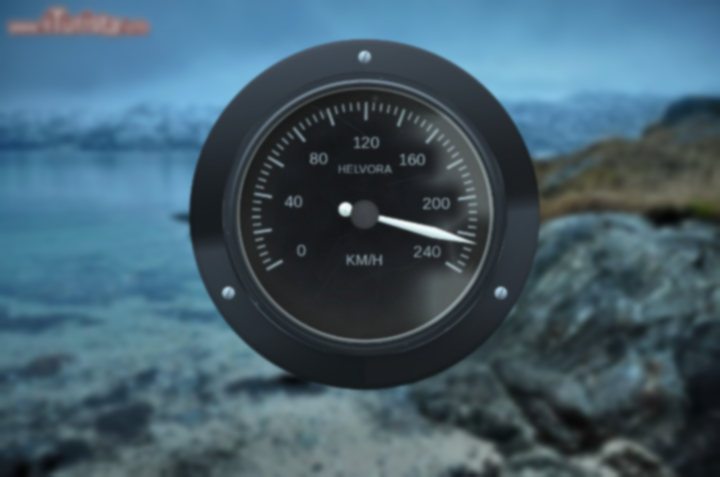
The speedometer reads 224 km/h
